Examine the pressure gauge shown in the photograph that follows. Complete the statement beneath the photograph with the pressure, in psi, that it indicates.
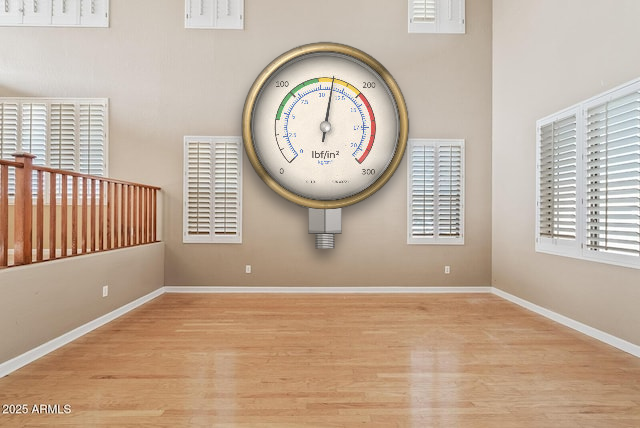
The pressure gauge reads 160 psi
